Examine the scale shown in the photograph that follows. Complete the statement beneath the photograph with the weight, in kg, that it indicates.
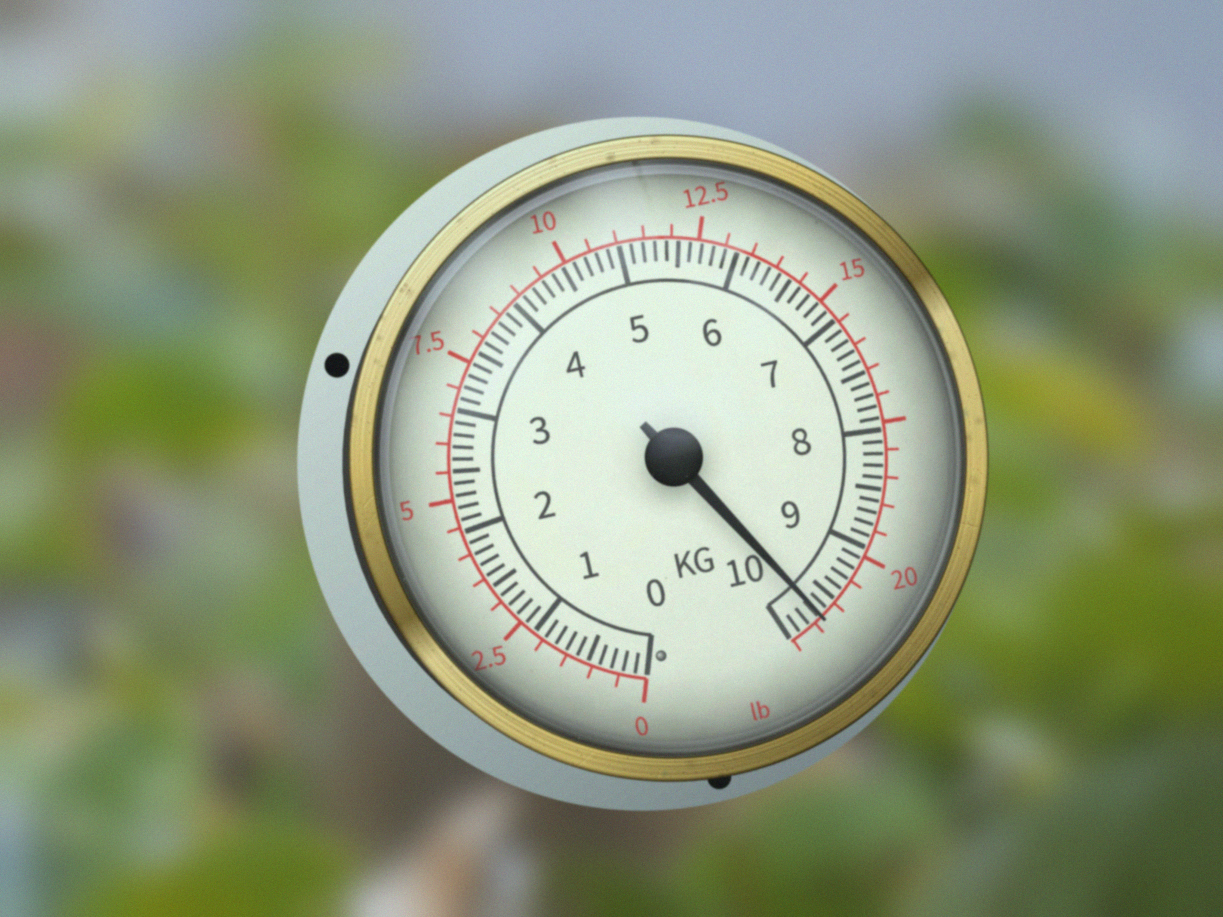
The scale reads 9.7 kg
